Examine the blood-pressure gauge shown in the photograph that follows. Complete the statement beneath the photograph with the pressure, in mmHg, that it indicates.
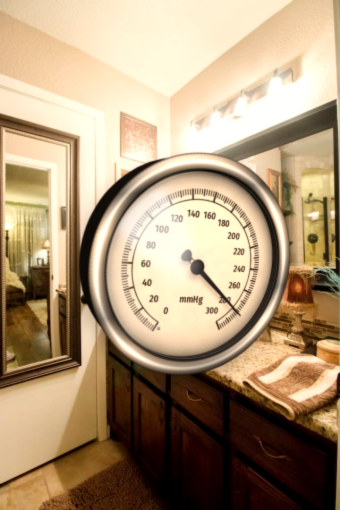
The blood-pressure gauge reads 280 mmHg
